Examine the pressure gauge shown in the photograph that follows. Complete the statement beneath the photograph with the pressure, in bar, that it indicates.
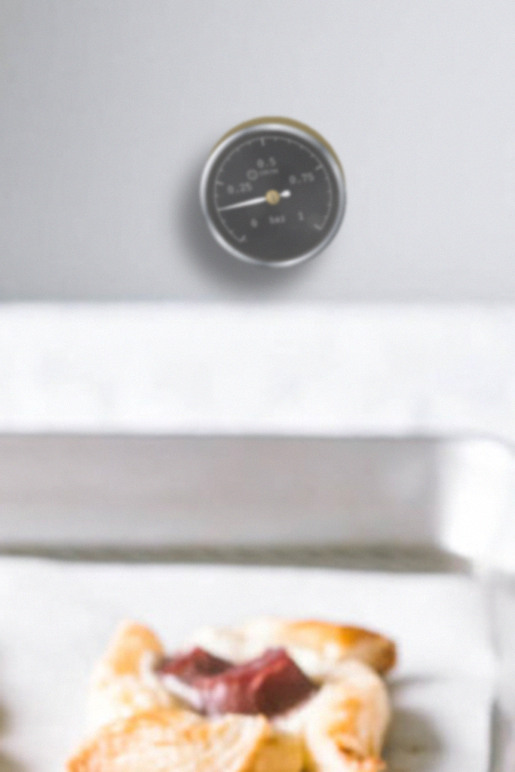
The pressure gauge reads 0.15 bar
